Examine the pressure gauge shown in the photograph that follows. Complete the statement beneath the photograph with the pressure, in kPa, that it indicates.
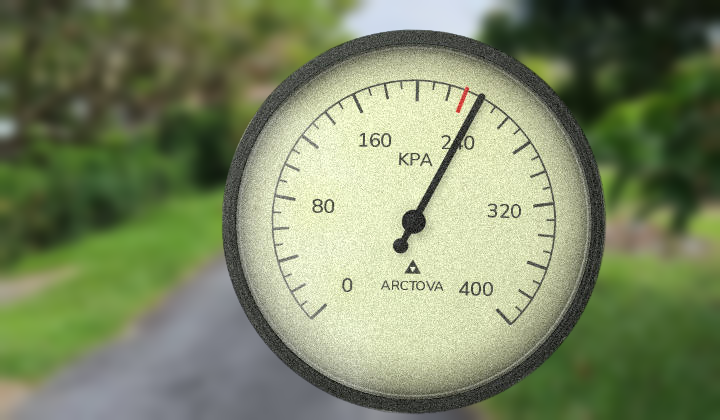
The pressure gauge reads 240 kPa
